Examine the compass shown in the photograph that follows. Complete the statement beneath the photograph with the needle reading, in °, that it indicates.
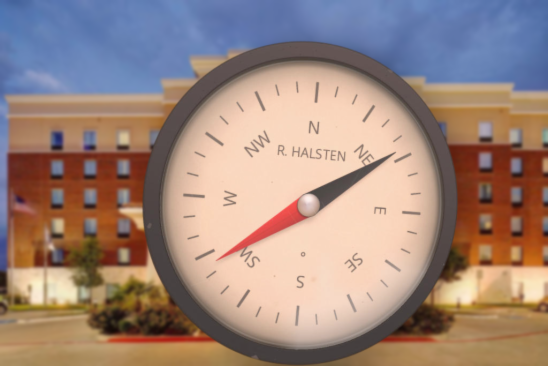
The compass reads 235 °
